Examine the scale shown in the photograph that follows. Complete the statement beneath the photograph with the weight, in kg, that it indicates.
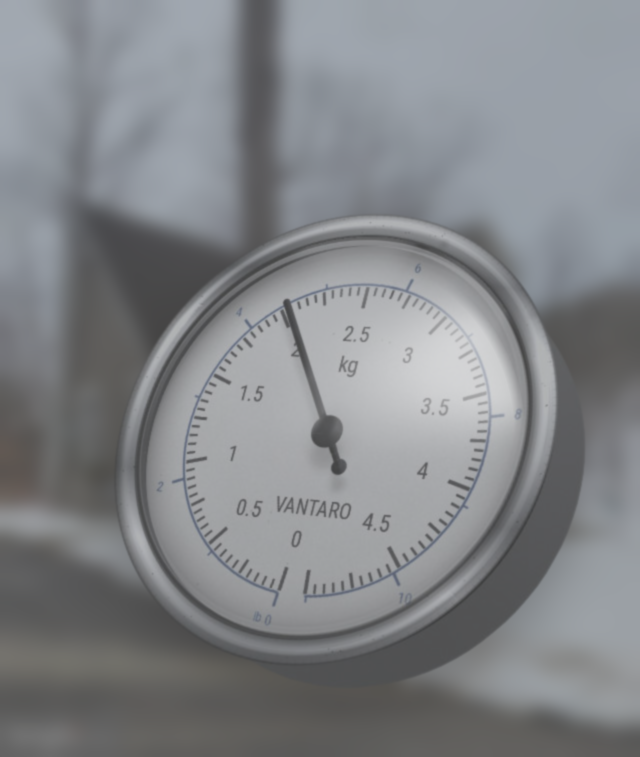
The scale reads 2.05 kg
